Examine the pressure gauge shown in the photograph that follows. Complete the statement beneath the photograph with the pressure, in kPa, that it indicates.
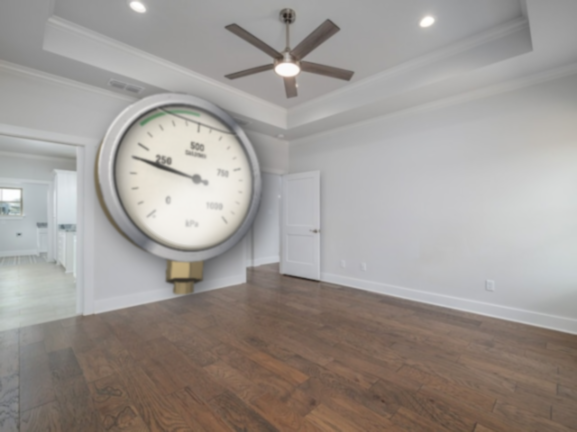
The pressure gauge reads 200 kPa
